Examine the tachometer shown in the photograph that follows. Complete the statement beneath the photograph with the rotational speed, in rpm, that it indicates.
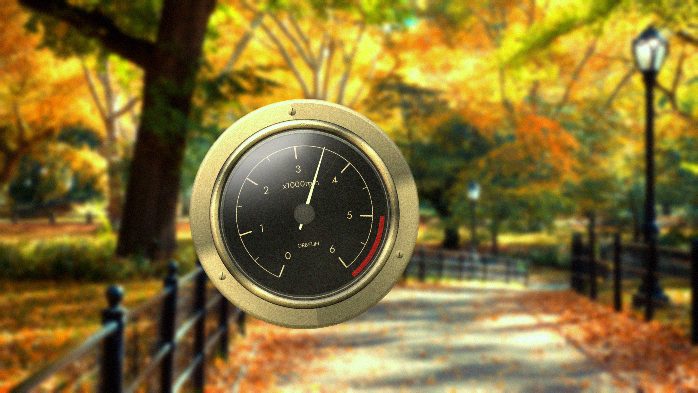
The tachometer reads 3500 rpm
